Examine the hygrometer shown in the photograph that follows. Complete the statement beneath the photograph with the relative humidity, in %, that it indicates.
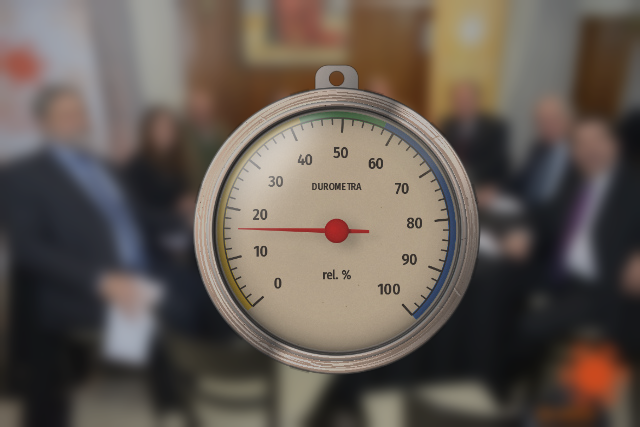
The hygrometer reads 16 %
